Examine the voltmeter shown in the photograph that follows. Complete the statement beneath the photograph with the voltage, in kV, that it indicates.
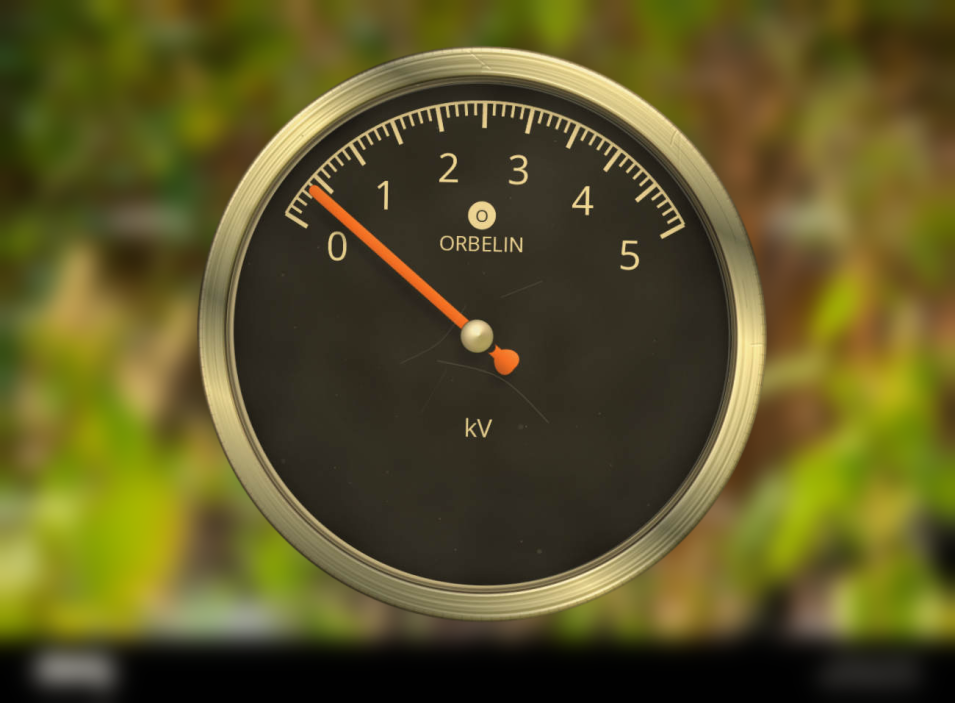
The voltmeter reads 0.4 kV
